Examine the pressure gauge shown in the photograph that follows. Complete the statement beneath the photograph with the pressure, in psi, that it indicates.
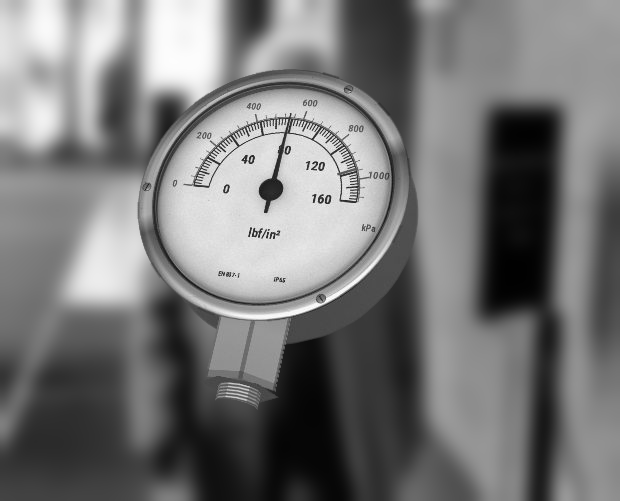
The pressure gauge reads 80 psi
